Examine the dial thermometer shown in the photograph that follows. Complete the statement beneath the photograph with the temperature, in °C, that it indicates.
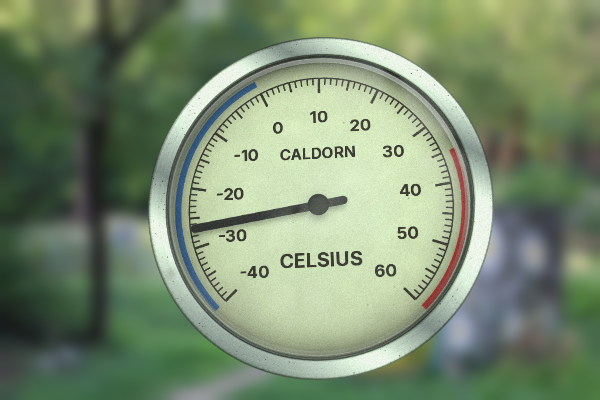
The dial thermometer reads -27 °C
